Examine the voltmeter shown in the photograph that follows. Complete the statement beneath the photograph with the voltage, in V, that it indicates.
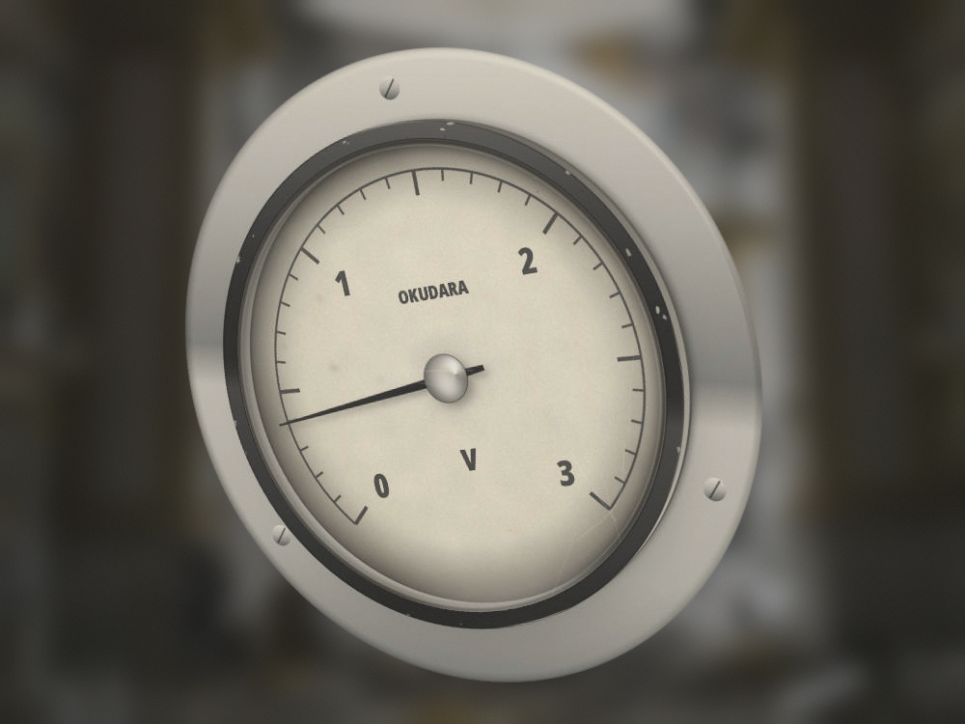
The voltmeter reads 0.4 V
